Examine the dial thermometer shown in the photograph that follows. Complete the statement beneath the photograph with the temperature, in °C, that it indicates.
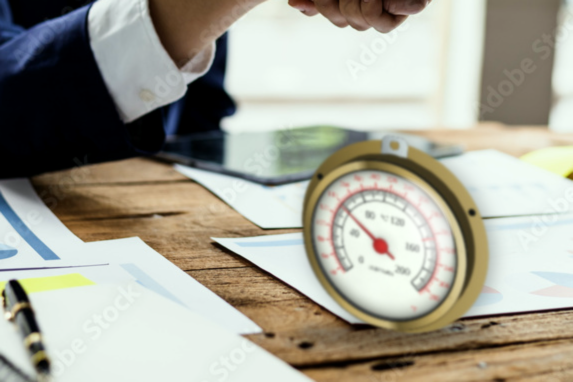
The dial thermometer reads 60 °C
